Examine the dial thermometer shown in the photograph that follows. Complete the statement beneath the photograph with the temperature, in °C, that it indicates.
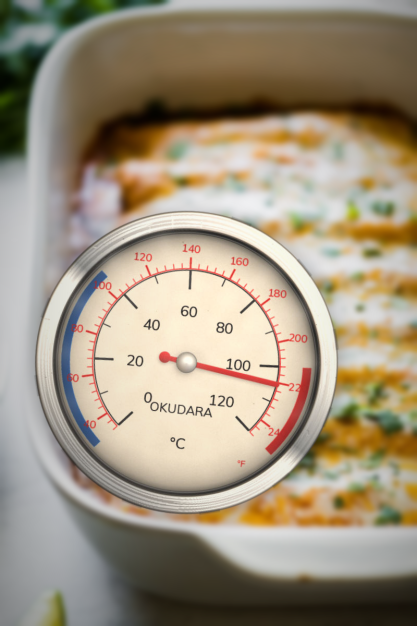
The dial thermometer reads 105 °C
